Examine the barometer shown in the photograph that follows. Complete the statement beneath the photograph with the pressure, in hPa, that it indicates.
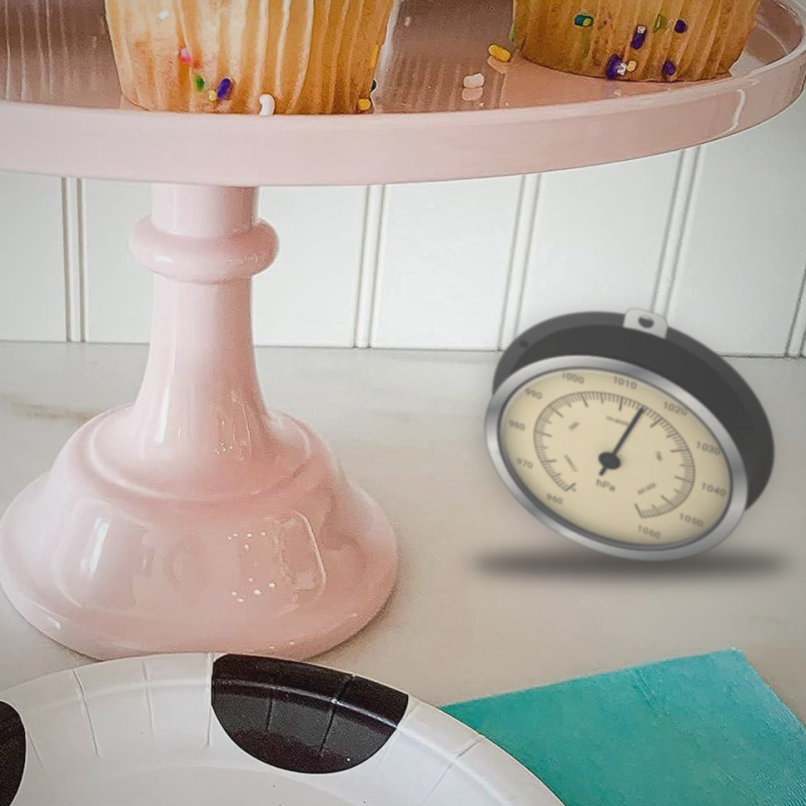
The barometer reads 1015 hPa
